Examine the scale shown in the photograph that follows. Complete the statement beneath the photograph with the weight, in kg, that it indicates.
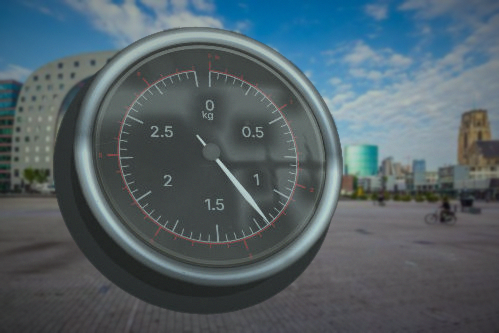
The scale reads 1.2 kg
